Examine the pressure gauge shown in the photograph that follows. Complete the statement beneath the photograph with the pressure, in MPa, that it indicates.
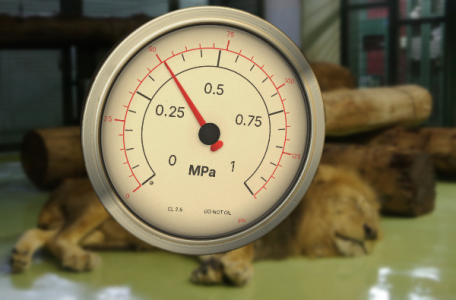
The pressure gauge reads 0.35 MPa
